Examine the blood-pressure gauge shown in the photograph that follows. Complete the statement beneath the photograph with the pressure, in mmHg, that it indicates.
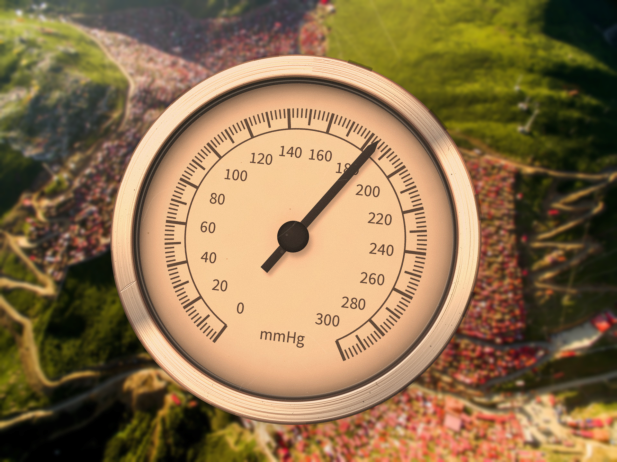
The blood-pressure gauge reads 184 mmHg
